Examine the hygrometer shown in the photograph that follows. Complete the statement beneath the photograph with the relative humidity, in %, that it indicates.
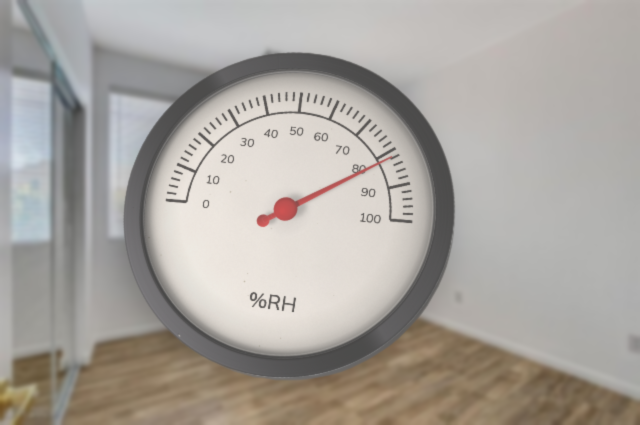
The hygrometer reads 82 %
